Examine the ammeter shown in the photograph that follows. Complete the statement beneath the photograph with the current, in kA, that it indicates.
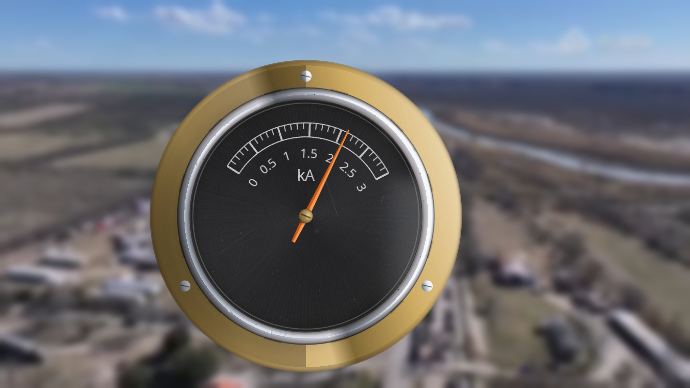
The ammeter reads 2.1 kA
